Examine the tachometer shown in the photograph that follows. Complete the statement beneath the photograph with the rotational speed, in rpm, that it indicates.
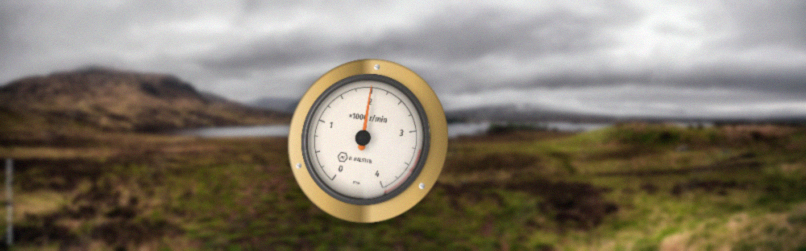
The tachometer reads 2000 rpm
